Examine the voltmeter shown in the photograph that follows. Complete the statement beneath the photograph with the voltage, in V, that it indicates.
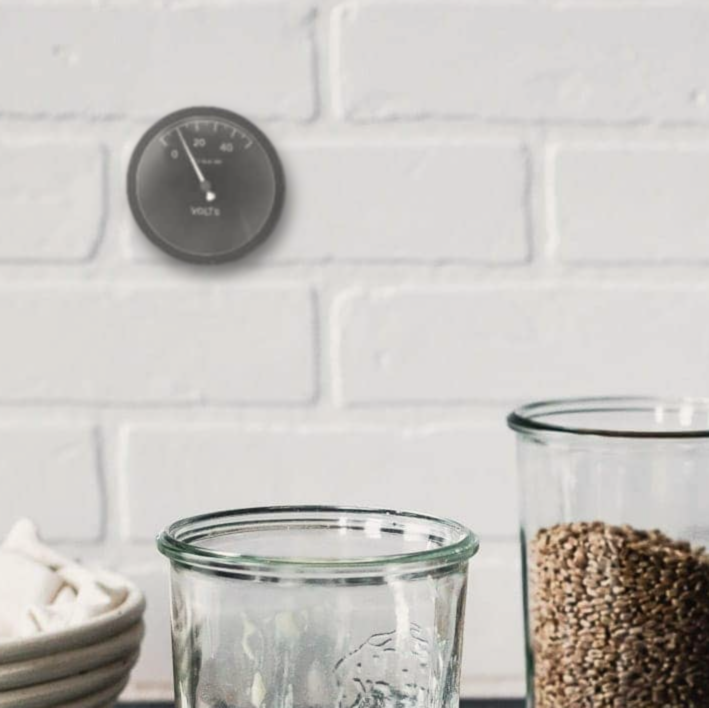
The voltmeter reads 10 V
